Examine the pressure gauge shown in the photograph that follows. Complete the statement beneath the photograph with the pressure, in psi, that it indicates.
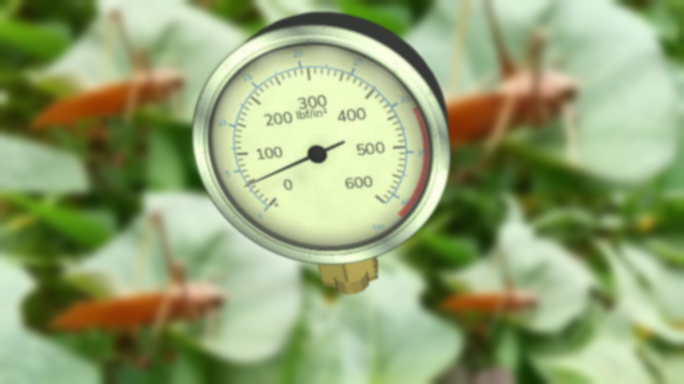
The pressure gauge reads 50 psi
